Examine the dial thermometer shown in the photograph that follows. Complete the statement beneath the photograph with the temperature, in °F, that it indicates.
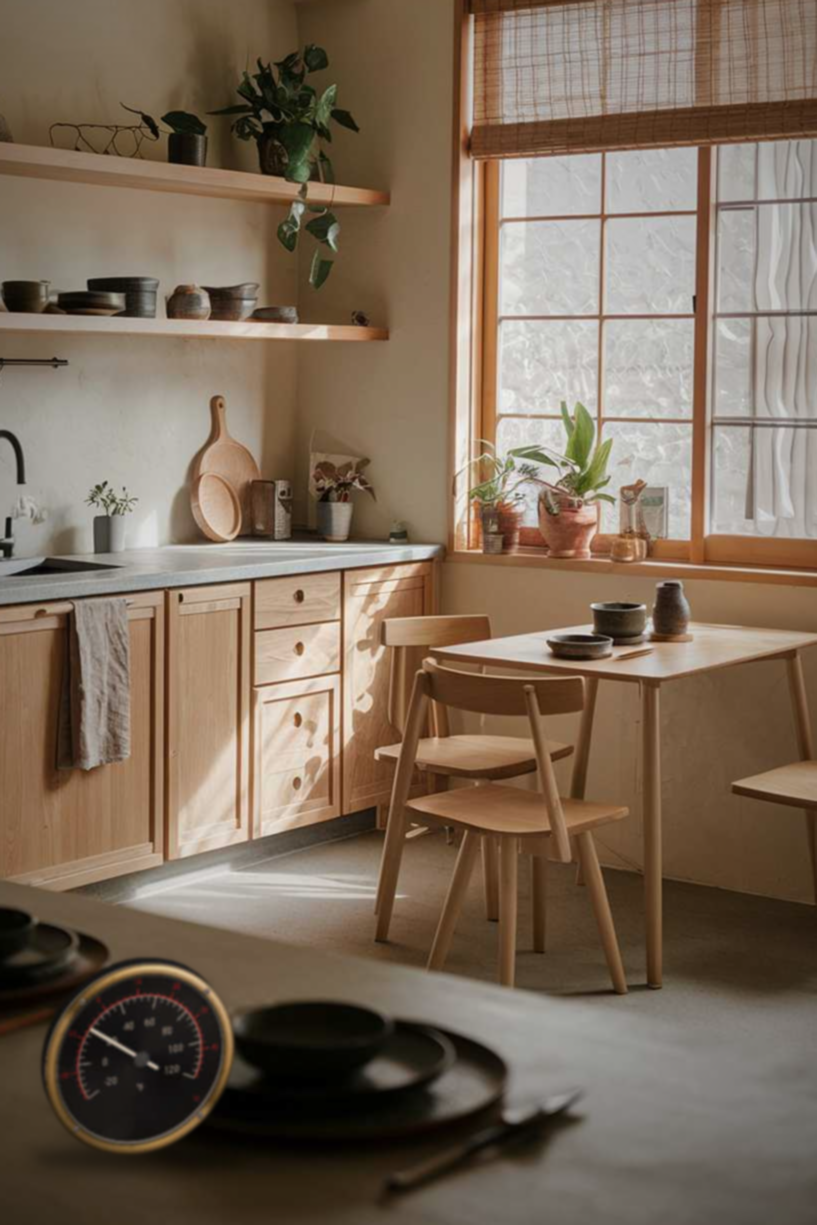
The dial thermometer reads 20 °F
